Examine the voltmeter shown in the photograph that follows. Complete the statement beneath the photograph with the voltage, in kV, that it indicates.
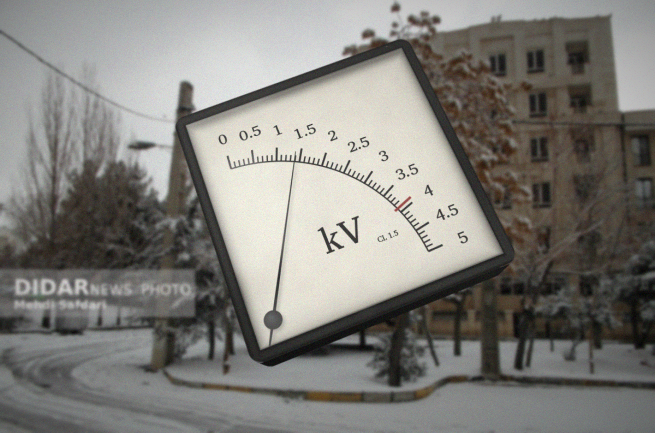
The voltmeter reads 1.4 kV
